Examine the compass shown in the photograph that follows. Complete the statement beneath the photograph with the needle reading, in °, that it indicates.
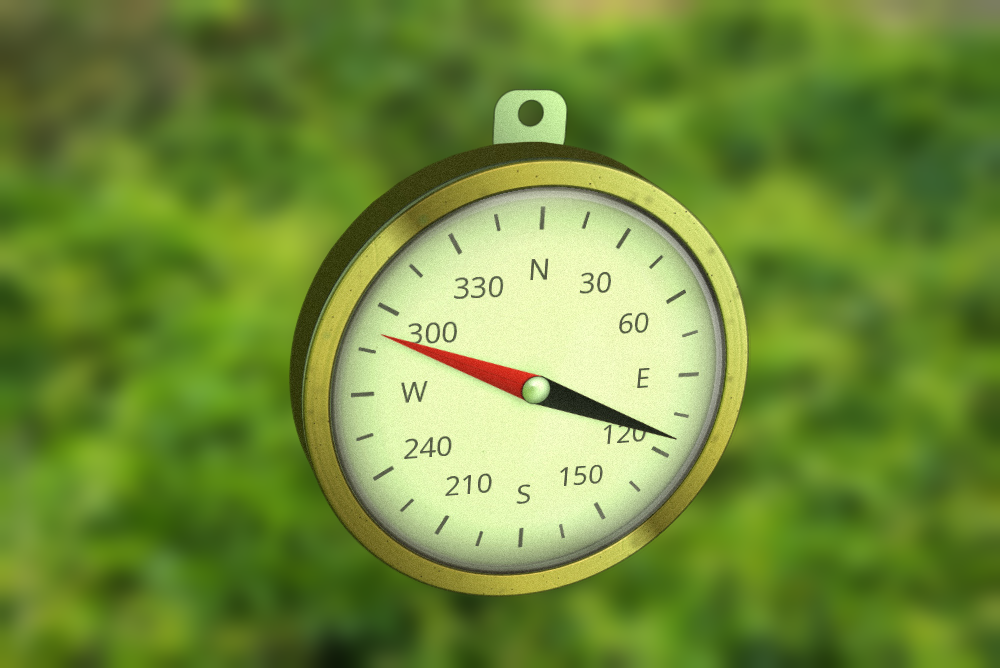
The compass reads 292.5 °
